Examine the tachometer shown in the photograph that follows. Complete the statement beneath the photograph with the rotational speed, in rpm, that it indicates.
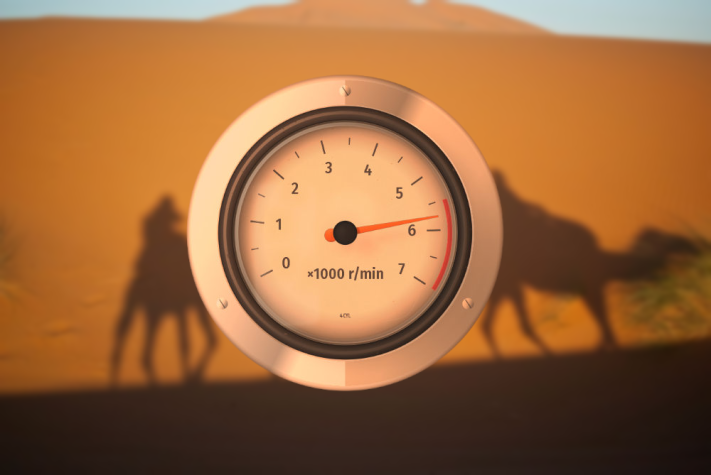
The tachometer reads 5750 rpm
